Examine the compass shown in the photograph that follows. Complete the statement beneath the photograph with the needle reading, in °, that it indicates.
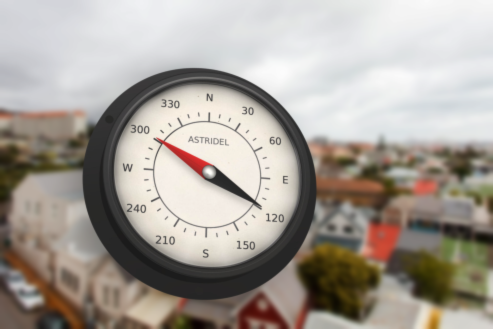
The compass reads 300 °
